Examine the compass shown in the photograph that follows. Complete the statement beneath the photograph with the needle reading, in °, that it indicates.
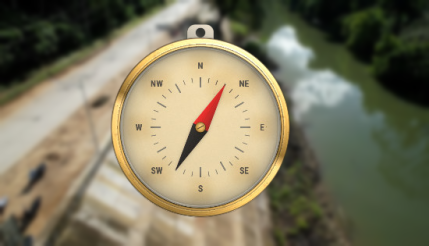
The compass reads 30 °
